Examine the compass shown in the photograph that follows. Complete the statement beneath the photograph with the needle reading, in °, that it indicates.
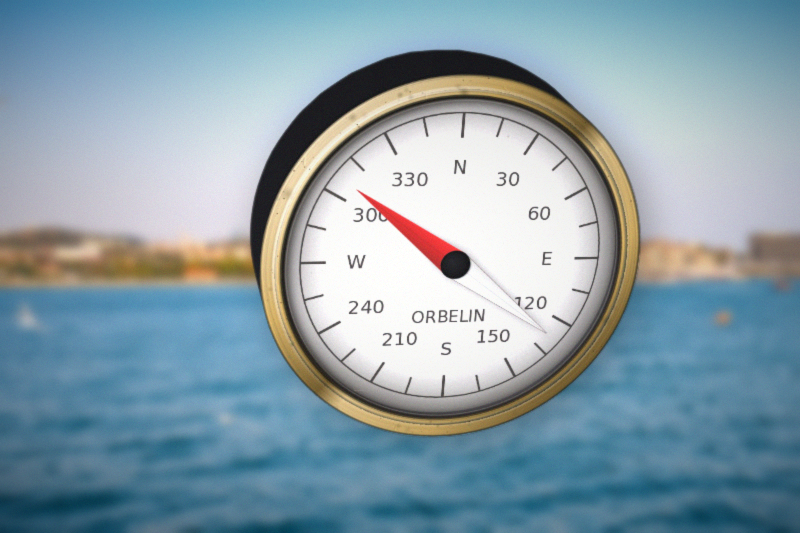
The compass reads 307.5 °
